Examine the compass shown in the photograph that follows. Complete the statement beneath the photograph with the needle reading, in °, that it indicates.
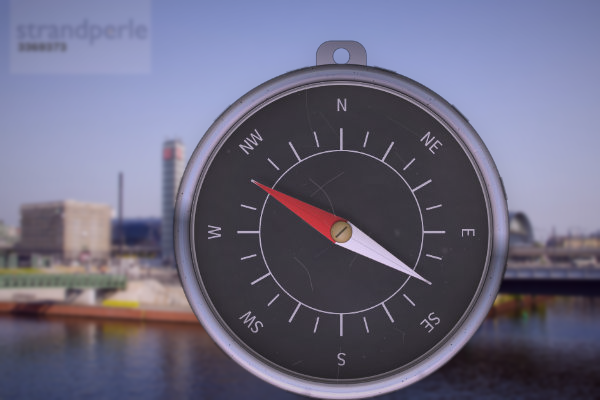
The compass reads 300 °
